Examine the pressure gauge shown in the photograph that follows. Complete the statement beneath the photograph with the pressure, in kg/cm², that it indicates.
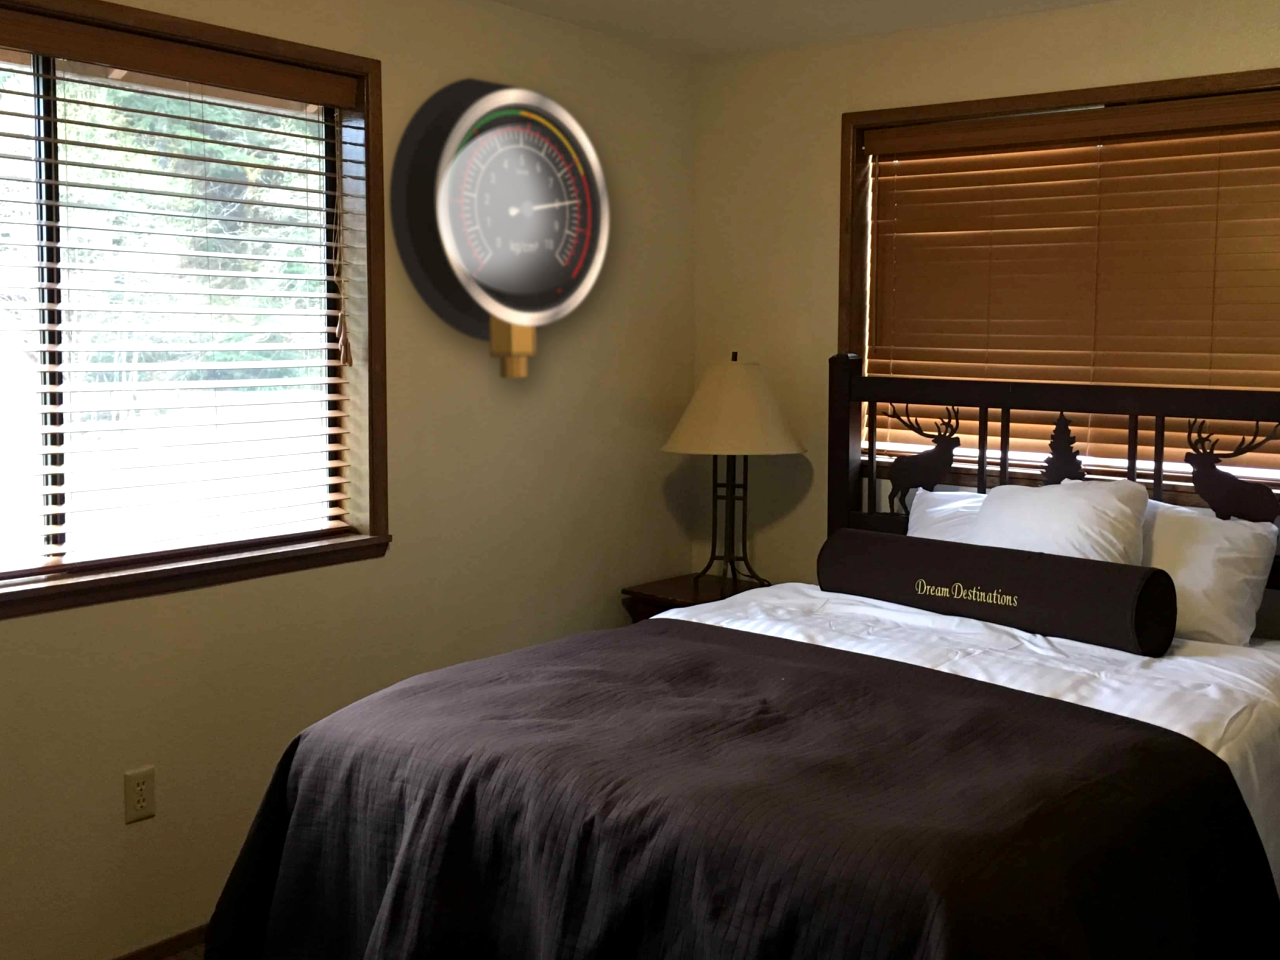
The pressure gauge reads 8 kg/cm²
